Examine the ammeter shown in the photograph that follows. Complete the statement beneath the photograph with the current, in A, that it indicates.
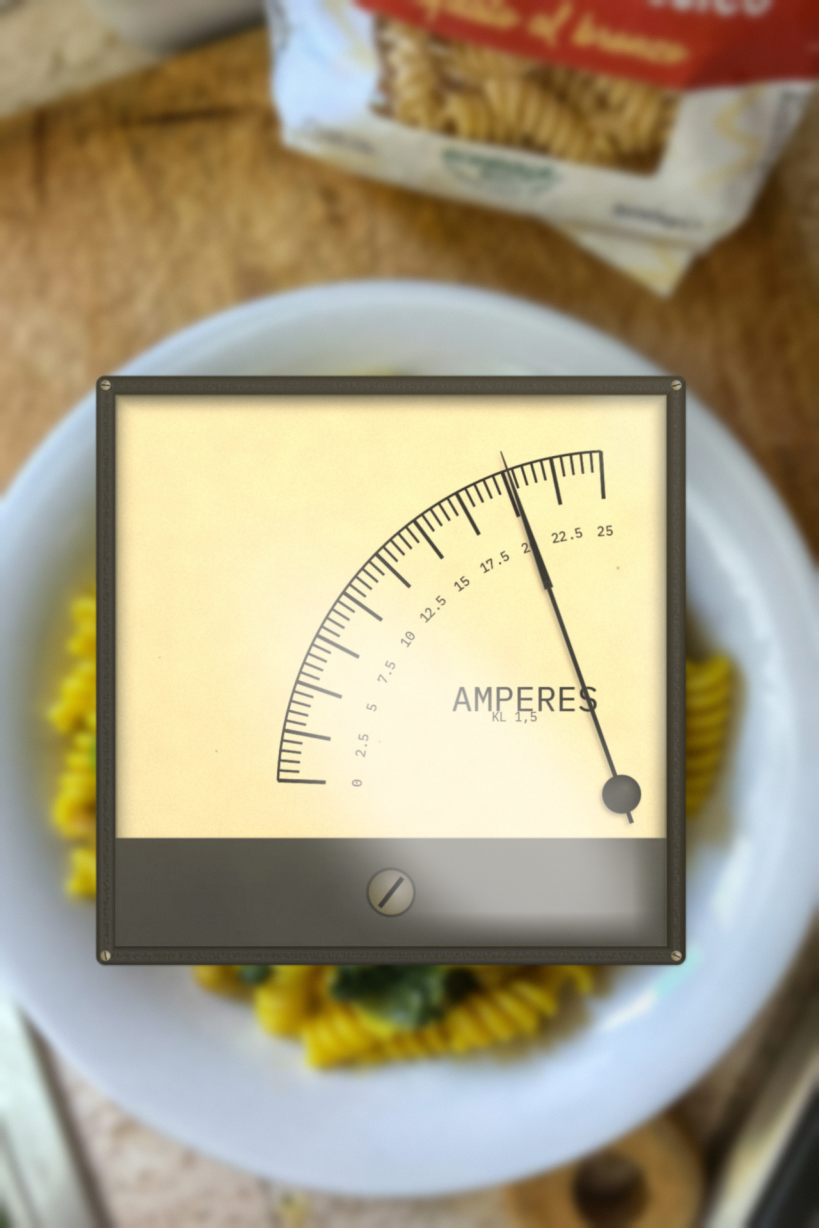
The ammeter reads 20.25 A
